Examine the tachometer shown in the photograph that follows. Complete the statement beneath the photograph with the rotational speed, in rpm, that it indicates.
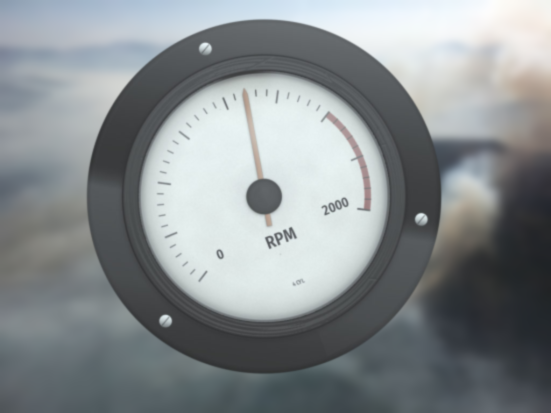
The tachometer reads 1100 rpm
